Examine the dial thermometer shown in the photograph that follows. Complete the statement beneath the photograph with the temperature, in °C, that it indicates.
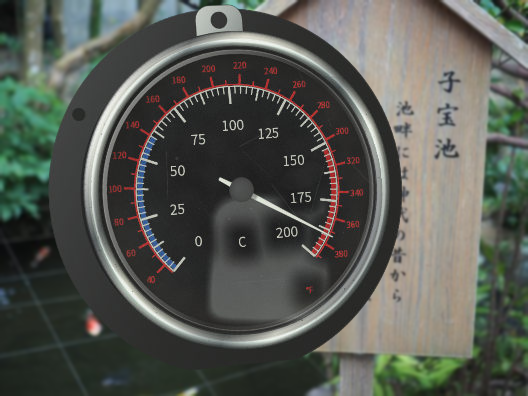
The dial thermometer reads 190 °C
